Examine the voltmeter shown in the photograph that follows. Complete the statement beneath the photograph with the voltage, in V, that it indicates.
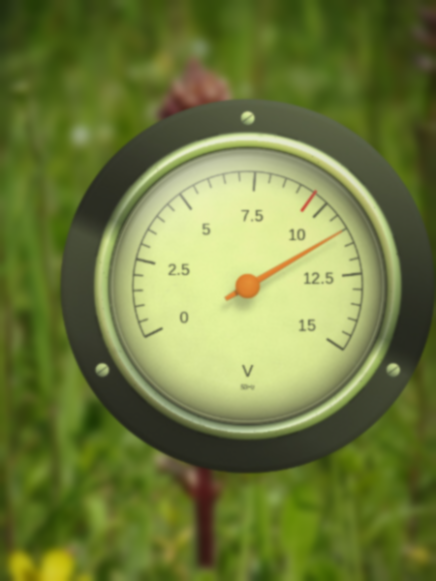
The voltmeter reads 11 V
